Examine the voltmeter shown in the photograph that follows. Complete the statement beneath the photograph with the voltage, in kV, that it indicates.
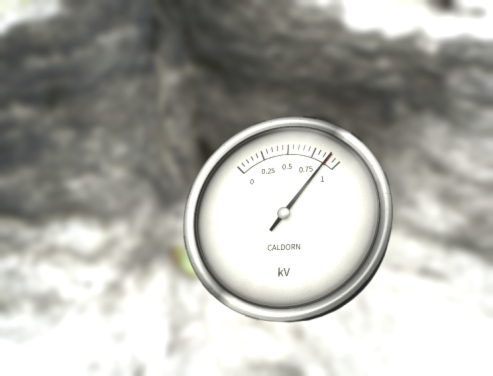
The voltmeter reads 0.9 kV
